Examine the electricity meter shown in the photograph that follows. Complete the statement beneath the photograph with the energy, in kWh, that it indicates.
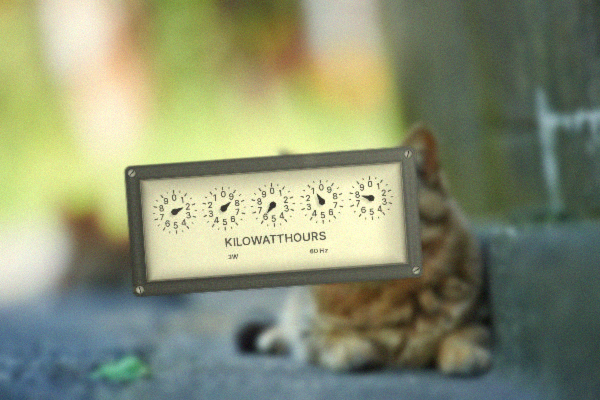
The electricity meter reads 18608 kWh
